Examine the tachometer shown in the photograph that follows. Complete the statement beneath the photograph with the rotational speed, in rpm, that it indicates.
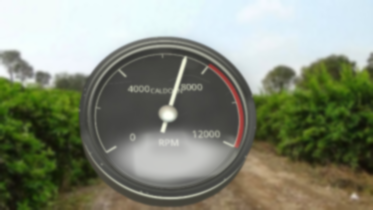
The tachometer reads 7000 rpm
